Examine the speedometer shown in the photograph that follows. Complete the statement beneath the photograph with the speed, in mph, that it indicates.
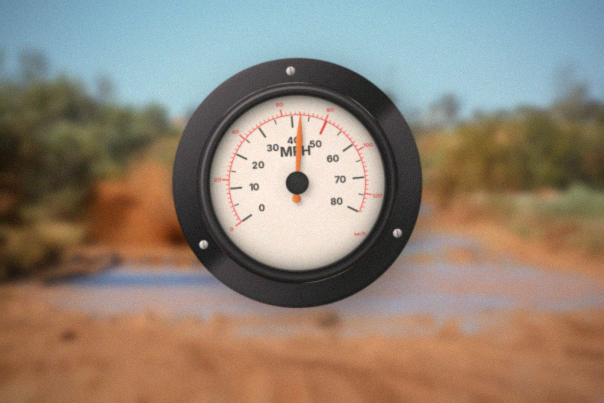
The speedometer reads 42.5 mph
